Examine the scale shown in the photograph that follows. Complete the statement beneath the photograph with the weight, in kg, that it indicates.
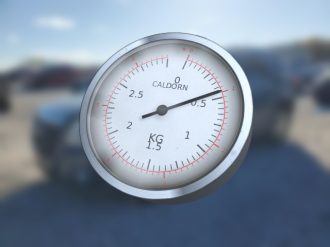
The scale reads 0.45 kg
